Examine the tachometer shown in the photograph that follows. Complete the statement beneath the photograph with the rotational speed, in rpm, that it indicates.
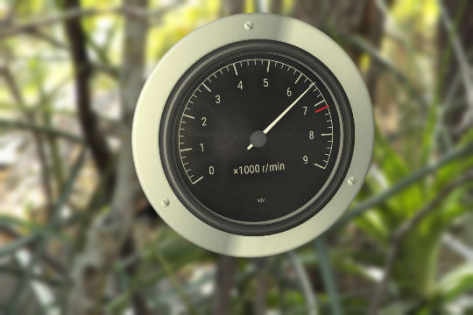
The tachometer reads 6400 rpm
